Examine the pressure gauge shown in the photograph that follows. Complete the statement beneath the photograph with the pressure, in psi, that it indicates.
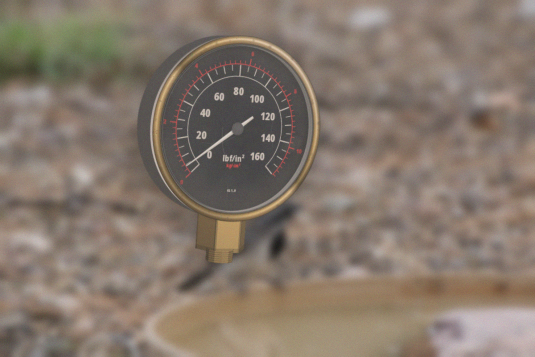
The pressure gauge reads 5 psi
